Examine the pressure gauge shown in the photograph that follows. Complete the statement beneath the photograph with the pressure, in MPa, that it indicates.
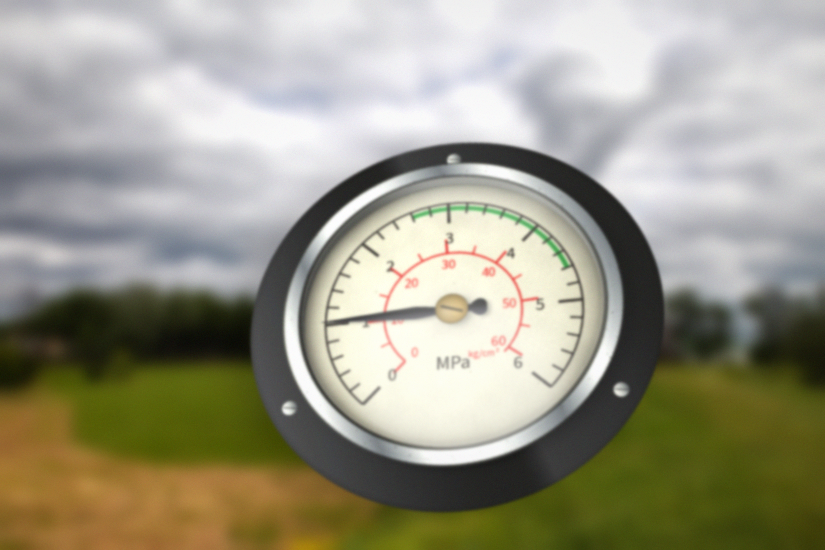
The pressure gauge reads 1 MPa
